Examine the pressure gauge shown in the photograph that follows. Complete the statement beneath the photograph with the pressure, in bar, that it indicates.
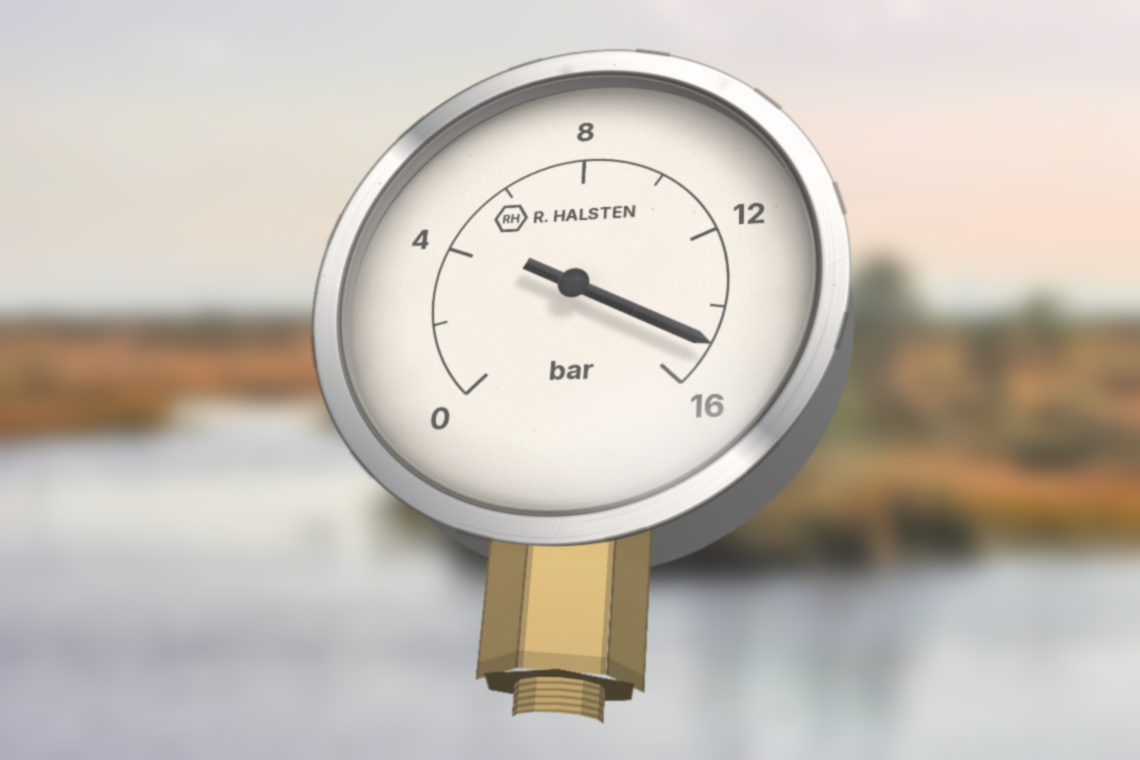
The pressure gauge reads 15 bar
